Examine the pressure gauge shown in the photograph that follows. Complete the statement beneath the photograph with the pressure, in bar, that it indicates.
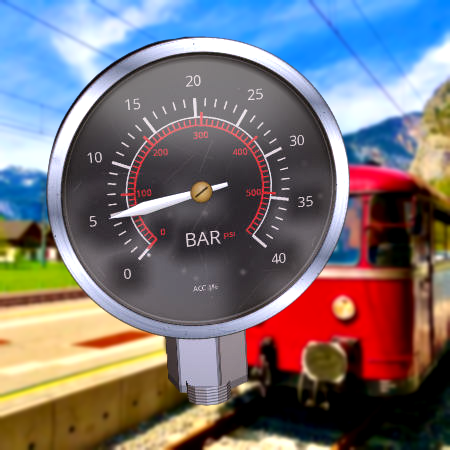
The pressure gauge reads 5 bar
